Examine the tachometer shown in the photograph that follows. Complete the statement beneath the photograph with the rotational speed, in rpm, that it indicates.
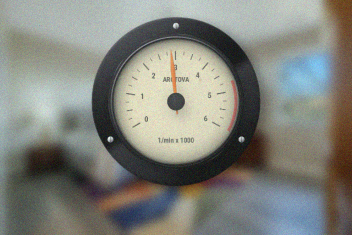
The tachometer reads 2875 rpm
